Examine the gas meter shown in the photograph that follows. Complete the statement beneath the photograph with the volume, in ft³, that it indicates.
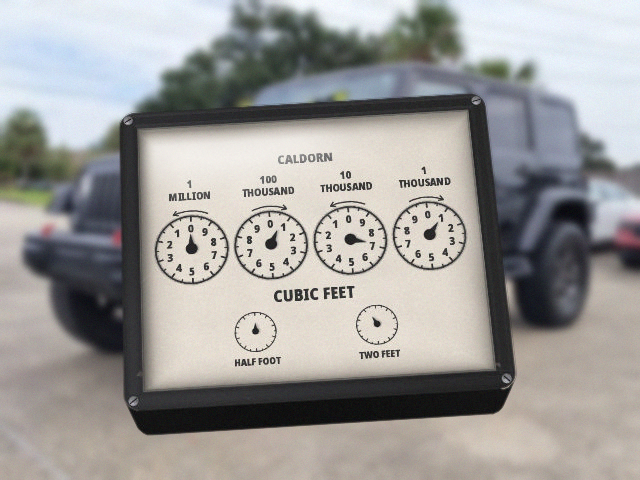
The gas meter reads 7100 ft³
